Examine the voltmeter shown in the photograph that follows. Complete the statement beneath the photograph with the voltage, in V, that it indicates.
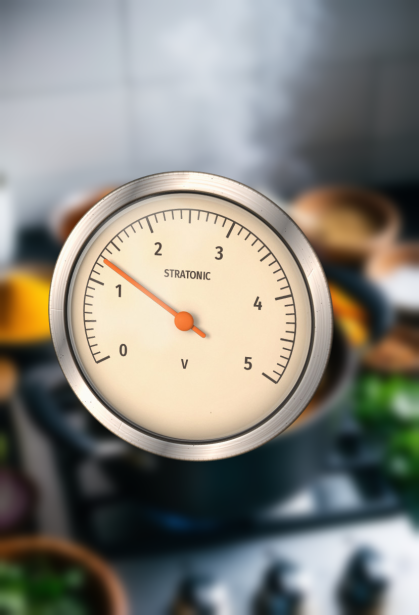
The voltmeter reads 1.3 V
